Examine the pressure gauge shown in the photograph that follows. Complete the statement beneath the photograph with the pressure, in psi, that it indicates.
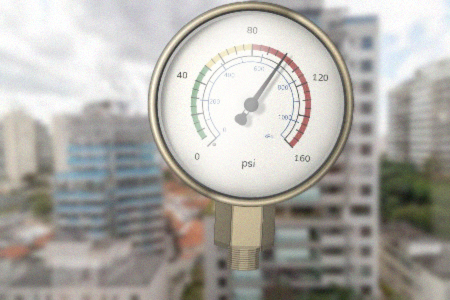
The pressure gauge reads 100 psi
